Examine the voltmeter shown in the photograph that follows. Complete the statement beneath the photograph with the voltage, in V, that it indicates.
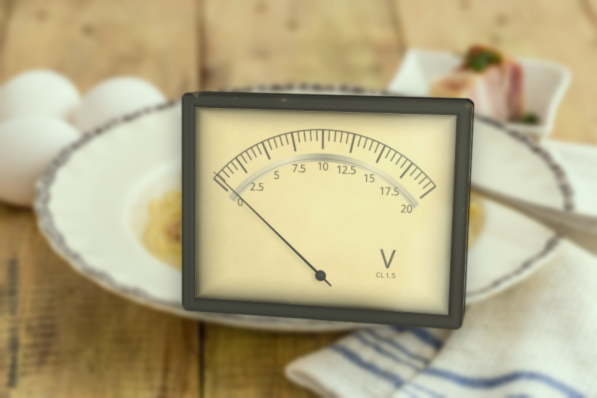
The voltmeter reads 0.5 V
